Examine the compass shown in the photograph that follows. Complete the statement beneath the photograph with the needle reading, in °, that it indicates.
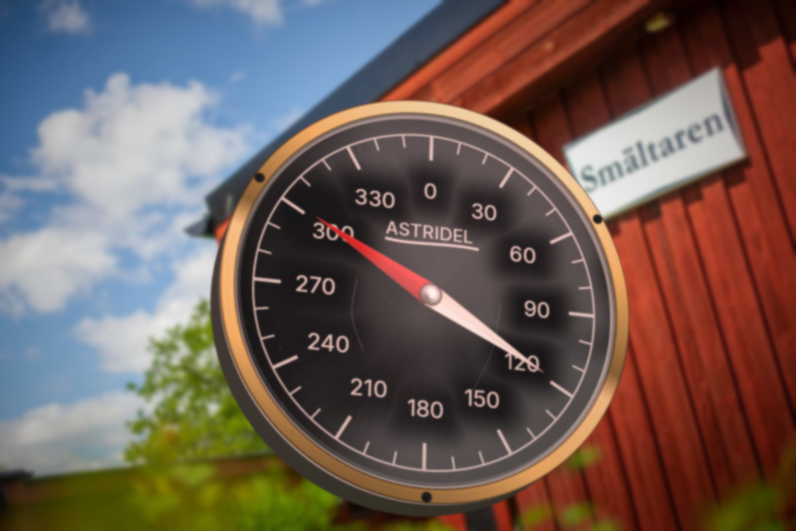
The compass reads 300 °
